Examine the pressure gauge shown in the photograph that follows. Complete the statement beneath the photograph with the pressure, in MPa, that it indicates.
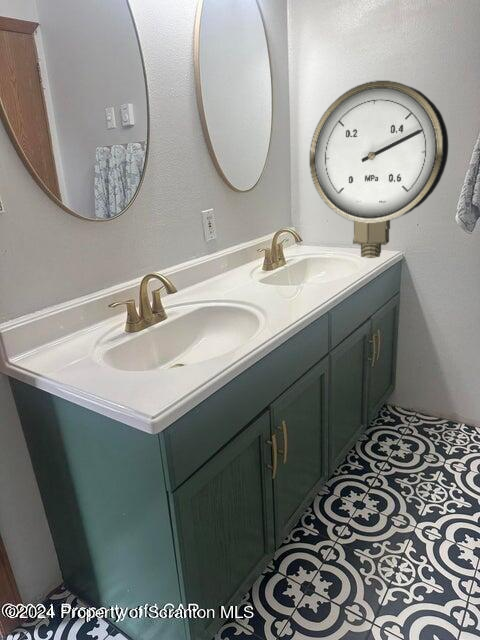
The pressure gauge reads 0.45 MPa
